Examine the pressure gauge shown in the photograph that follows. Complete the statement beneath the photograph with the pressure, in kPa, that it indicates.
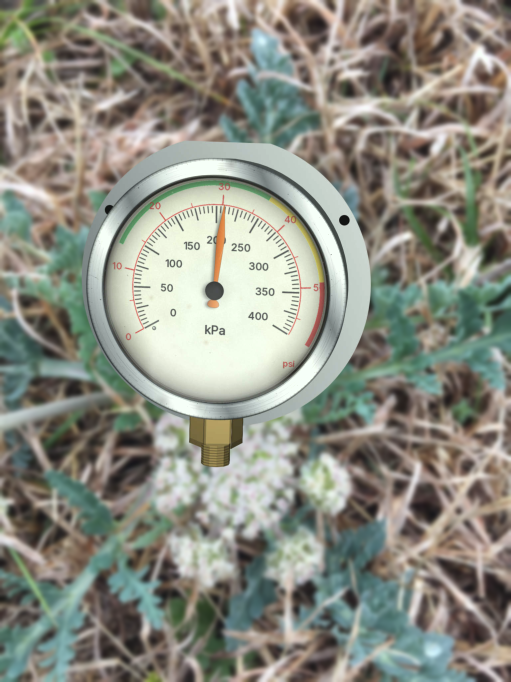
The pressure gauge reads 210 kPa
